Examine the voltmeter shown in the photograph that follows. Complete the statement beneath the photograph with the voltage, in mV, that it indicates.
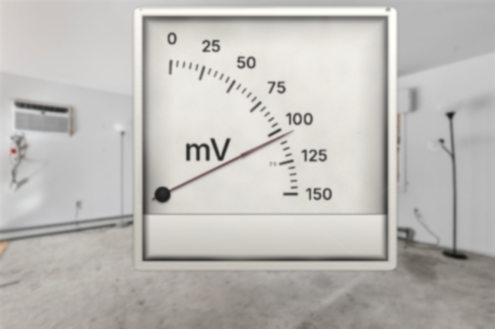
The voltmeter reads 105 mV
